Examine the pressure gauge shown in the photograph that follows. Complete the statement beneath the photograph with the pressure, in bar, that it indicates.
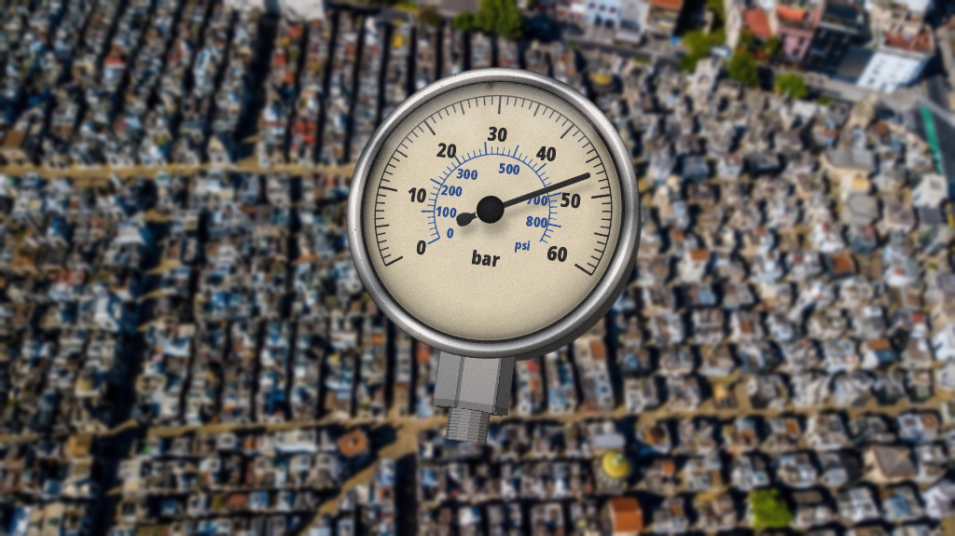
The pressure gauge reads 47 bar
